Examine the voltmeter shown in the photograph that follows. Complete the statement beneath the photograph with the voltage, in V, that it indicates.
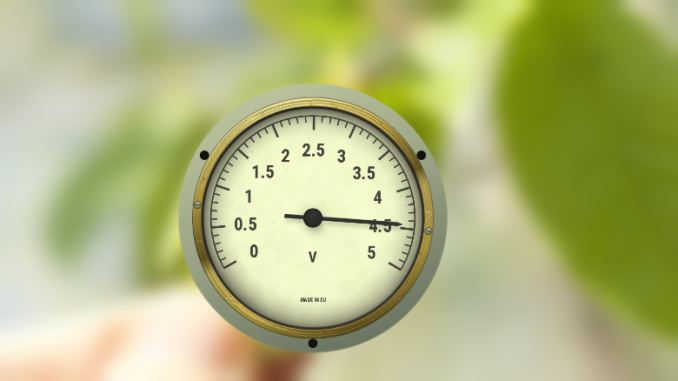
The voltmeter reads 4.45 V
